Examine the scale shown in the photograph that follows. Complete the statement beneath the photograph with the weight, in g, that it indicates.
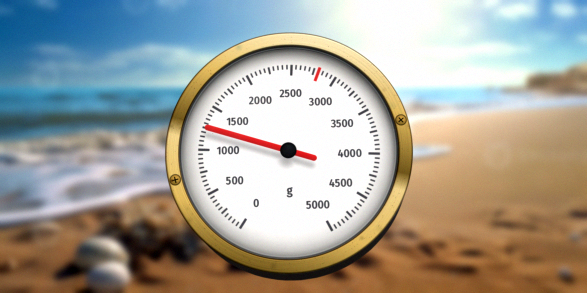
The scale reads 1250 g
